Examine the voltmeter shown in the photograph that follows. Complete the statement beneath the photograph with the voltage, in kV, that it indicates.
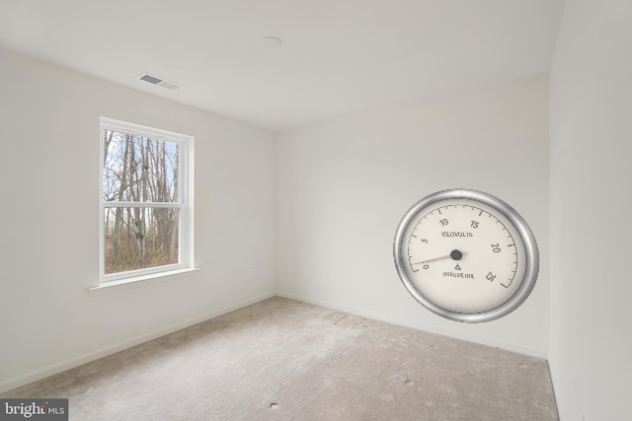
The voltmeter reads 1 kV
